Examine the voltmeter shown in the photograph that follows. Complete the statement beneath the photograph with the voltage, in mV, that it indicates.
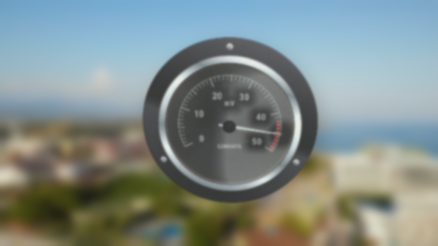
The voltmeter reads 45 mV
